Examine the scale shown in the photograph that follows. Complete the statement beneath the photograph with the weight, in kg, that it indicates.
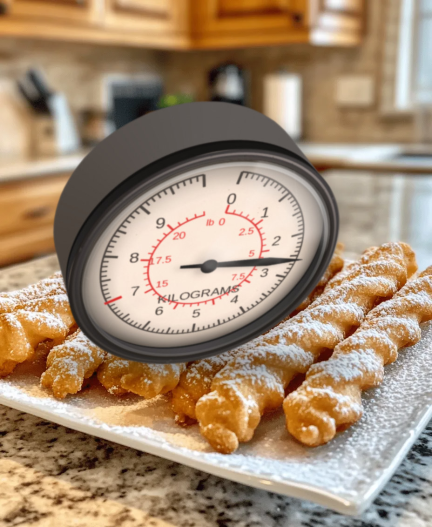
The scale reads 2.5 kg
